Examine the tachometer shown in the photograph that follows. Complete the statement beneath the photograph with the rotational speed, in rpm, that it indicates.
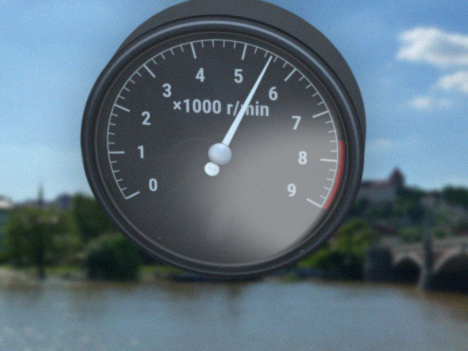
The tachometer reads 5500 rpm
